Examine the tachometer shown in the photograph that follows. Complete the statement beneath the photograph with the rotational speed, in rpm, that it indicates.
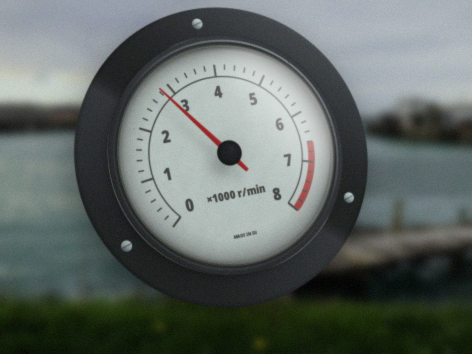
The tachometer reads 2800 rpm
